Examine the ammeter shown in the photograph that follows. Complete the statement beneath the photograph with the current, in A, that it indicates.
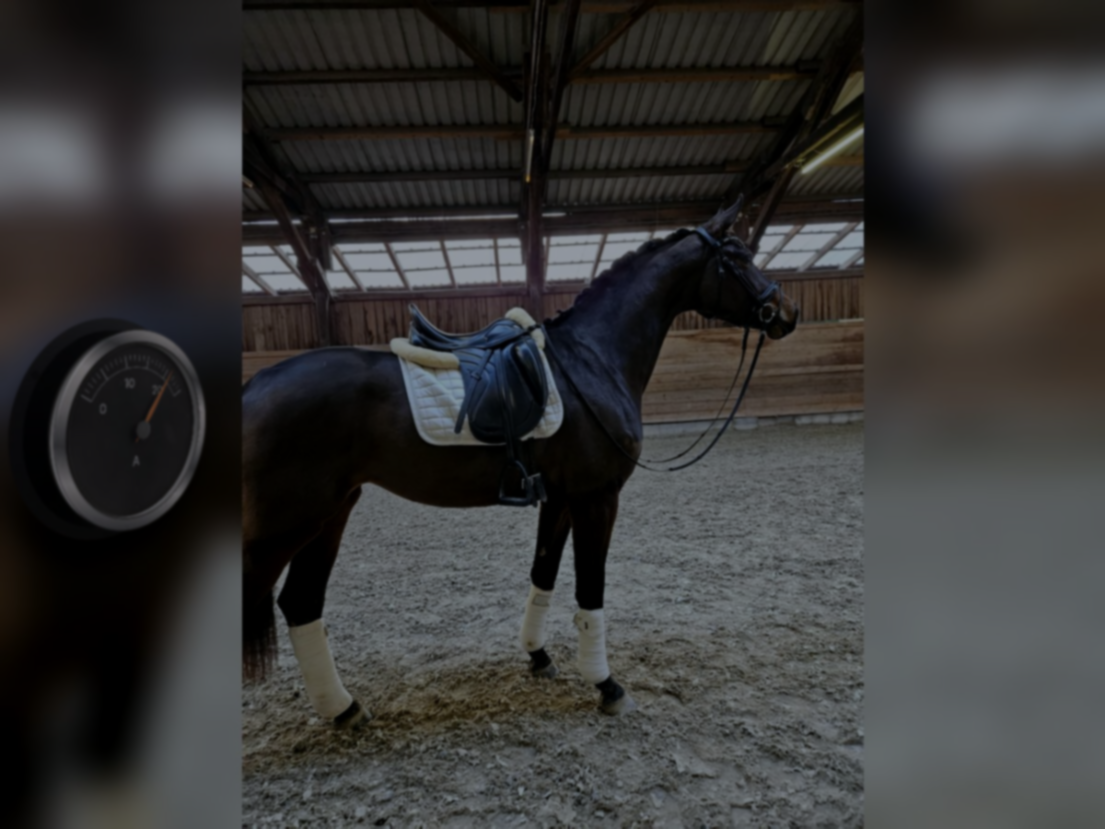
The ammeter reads 20 A
